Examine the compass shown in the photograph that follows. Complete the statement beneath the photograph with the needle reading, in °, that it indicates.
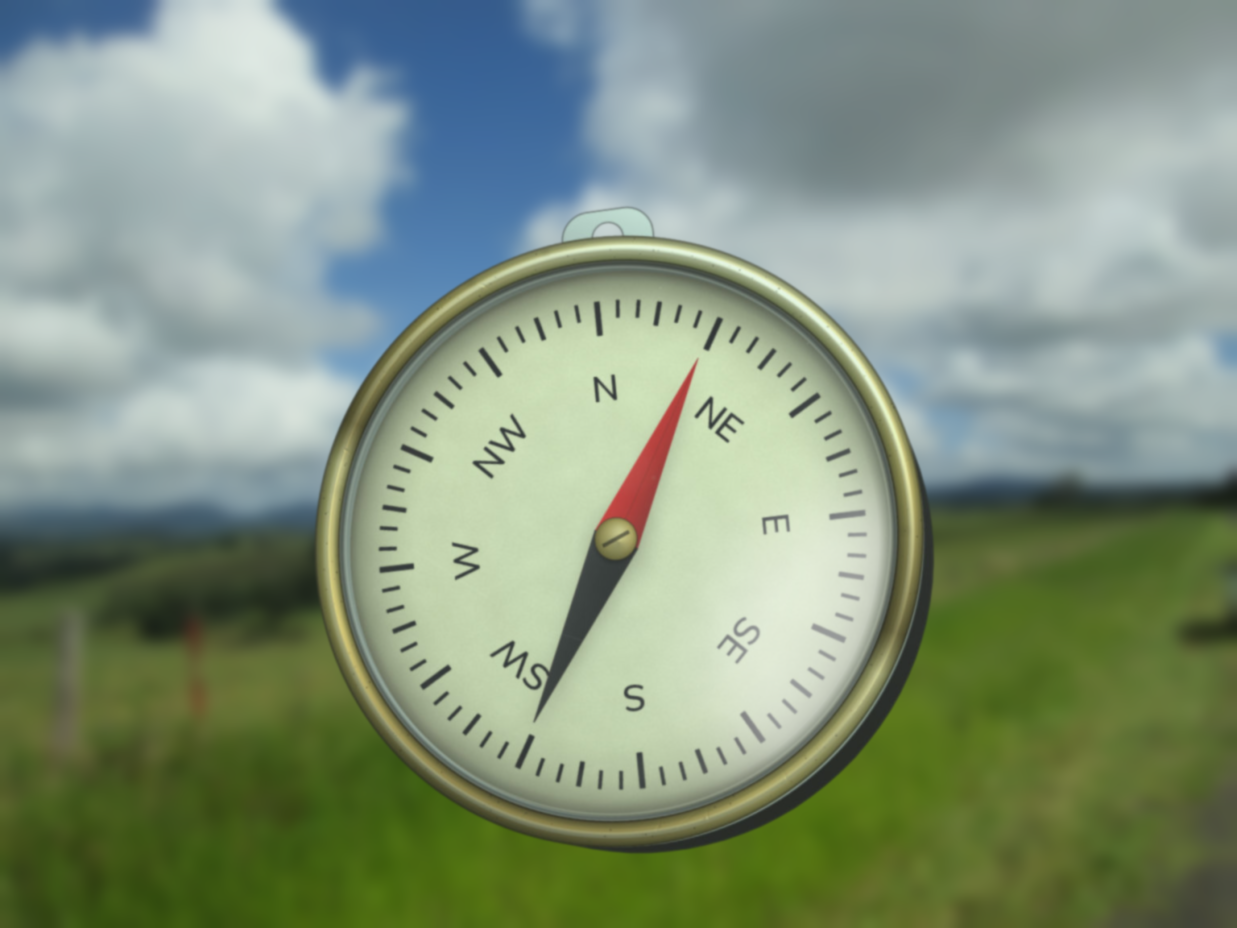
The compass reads 30 °
